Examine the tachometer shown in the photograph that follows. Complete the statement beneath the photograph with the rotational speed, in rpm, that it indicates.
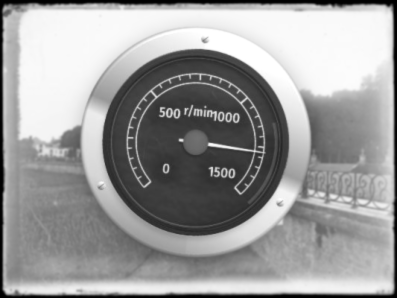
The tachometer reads 1275 rpm
